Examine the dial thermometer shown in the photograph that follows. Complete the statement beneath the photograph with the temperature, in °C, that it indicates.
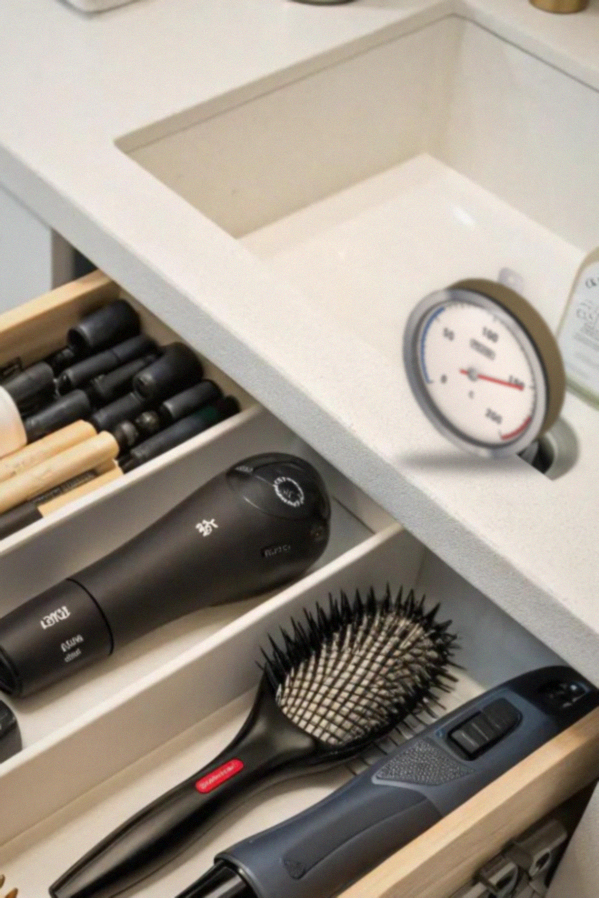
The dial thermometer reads 150 °C
